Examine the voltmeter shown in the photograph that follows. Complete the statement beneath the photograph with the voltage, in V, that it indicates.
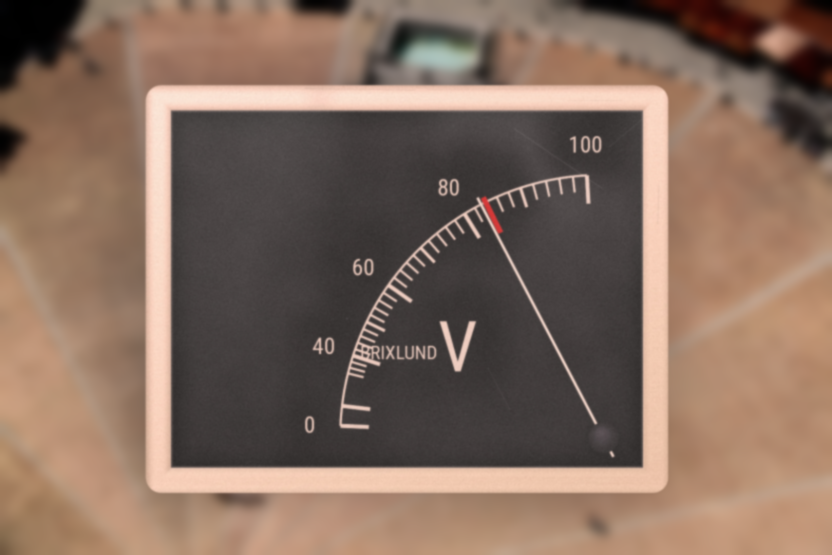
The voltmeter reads 83 V
